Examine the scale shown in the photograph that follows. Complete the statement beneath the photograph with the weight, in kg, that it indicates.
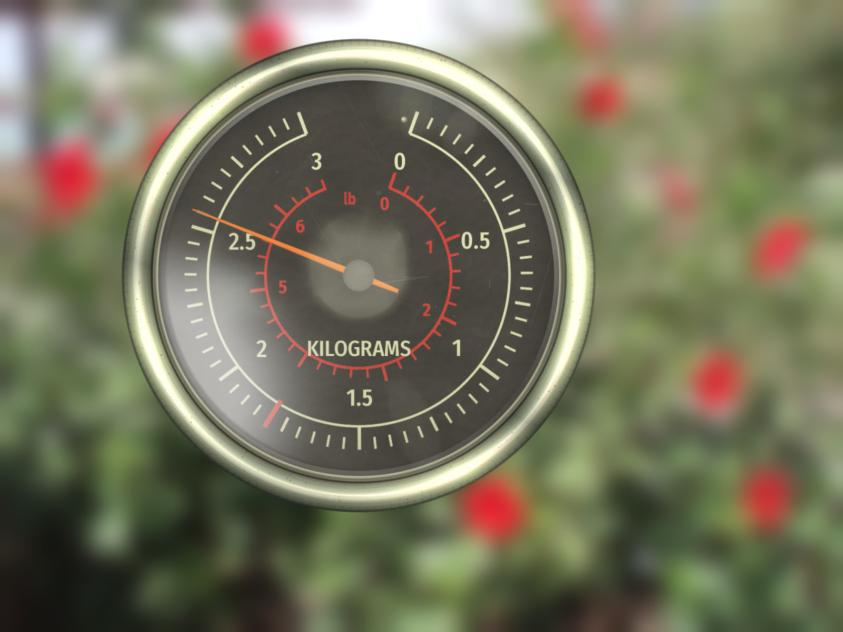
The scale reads 2.55 kg
